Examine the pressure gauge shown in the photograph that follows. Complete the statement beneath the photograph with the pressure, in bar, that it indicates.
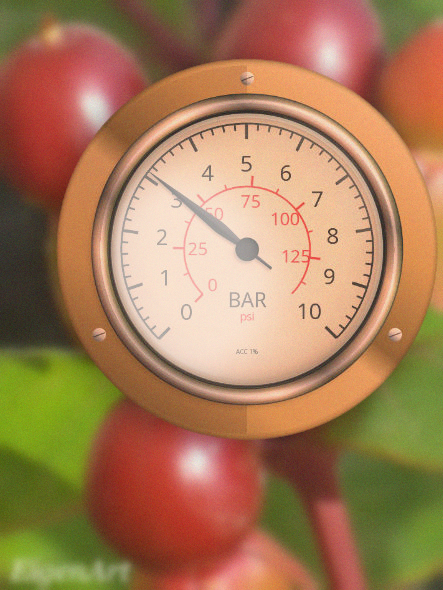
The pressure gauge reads 3.1 bar
